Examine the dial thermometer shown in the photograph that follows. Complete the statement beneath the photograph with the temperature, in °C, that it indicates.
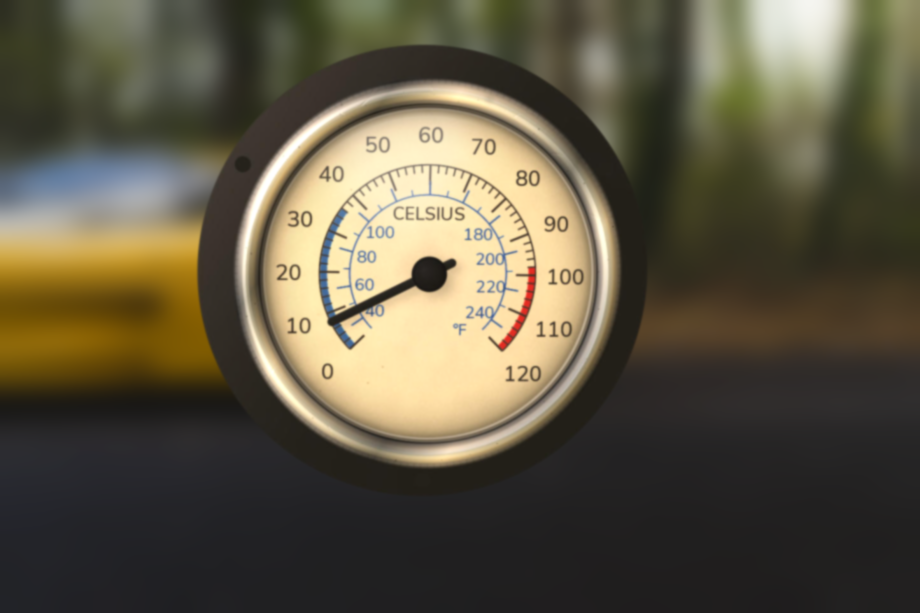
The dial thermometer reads 8 °C
